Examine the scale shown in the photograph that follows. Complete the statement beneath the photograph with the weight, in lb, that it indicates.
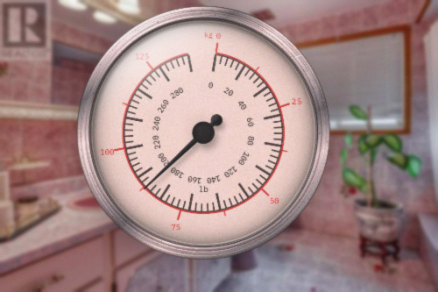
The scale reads 192 lb
